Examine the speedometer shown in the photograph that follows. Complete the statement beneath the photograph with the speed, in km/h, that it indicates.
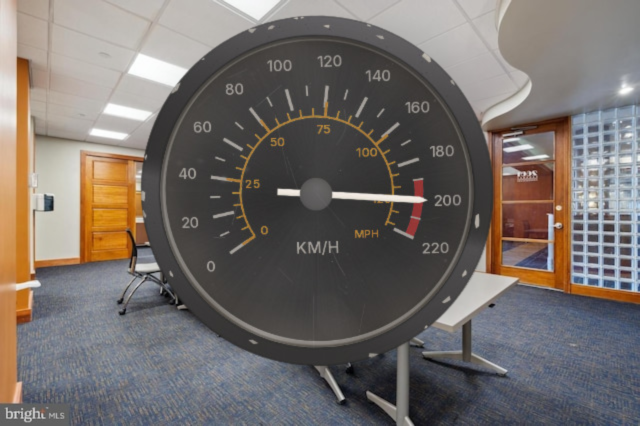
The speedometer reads 200 km/h
